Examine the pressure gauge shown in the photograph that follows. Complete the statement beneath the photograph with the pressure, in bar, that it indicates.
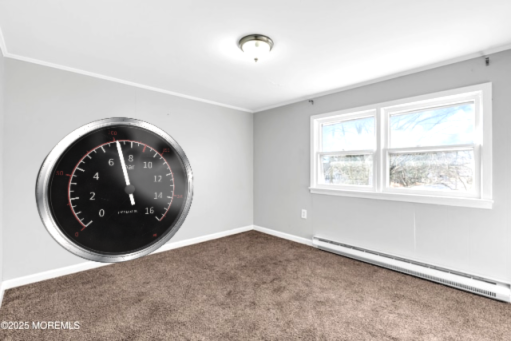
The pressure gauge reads 7 bar
